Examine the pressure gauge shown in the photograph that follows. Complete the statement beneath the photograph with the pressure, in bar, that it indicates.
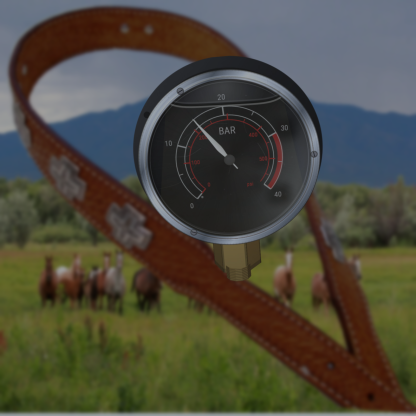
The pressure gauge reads 15 bar
